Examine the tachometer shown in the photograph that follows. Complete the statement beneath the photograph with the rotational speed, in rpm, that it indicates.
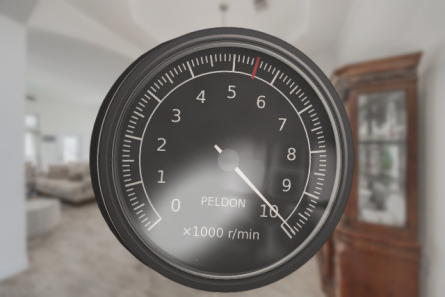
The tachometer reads 9900 rpm
